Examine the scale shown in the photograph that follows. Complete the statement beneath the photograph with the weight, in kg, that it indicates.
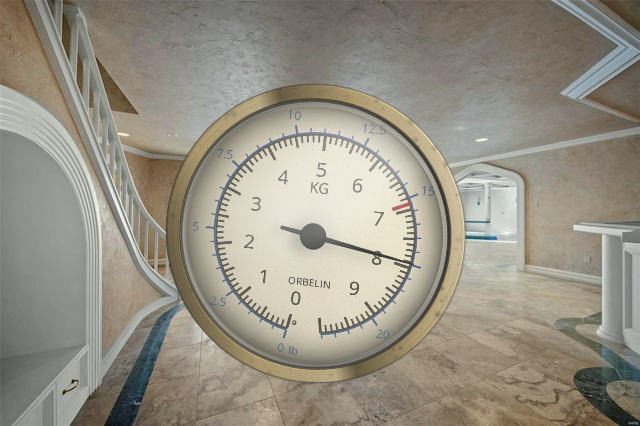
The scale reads 7.9 kg
